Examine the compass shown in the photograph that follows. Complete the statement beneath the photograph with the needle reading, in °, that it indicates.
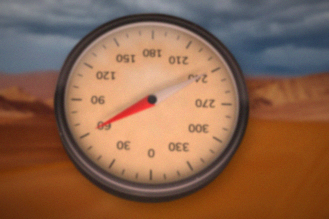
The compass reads 60 °
